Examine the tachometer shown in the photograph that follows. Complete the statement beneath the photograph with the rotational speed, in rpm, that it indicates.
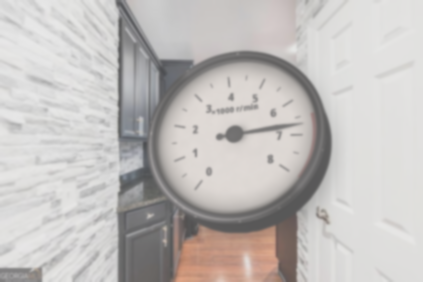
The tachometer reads 6750 rpm
